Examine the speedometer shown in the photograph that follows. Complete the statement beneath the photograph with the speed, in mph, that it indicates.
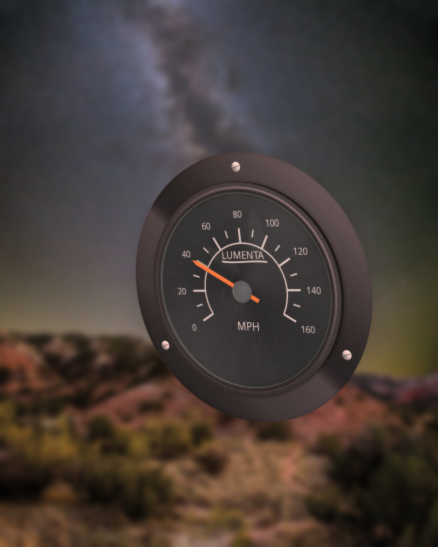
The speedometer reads 40 mph
